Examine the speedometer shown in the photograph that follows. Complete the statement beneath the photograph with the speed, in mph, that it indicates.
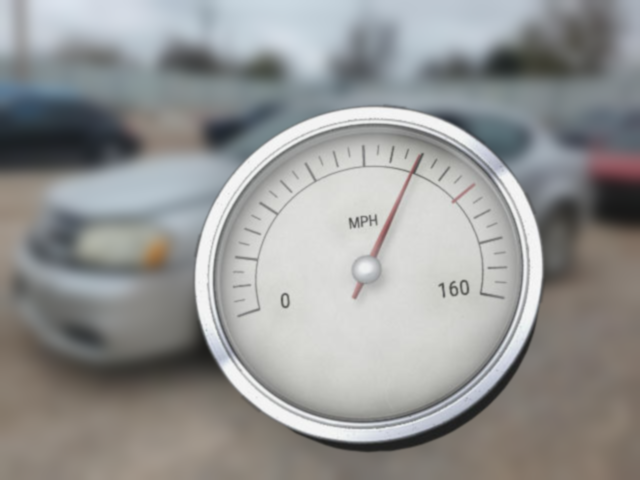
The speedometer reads 100 mph
